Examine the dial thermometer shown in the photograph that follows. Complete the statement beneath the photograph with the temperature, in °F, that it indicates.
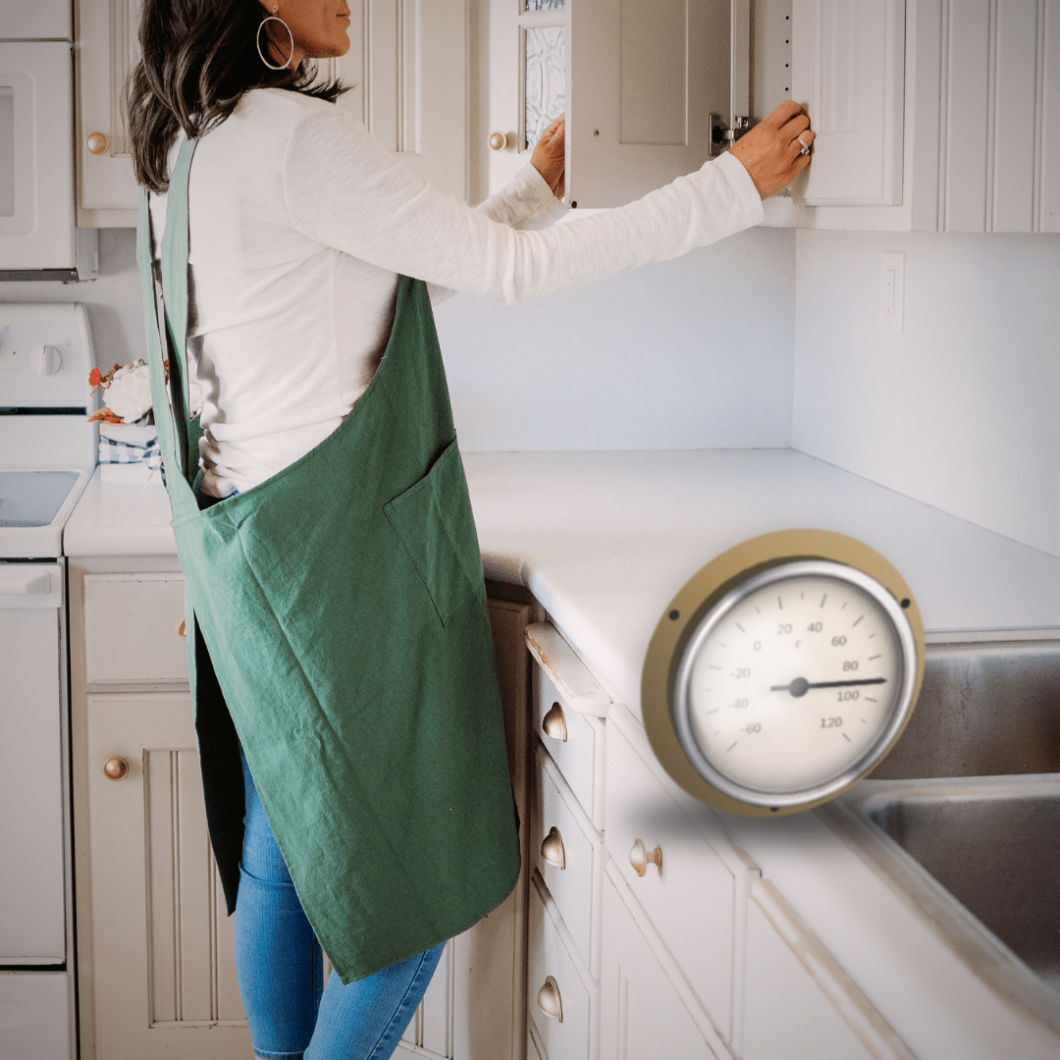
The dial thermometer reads 90 °F
